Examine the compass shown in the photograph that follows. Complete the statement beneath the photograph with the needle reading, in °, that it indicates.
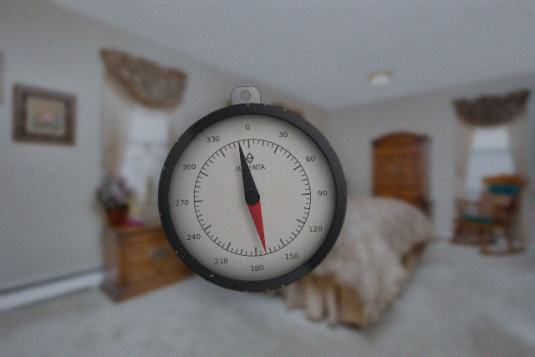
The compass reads 170 °
